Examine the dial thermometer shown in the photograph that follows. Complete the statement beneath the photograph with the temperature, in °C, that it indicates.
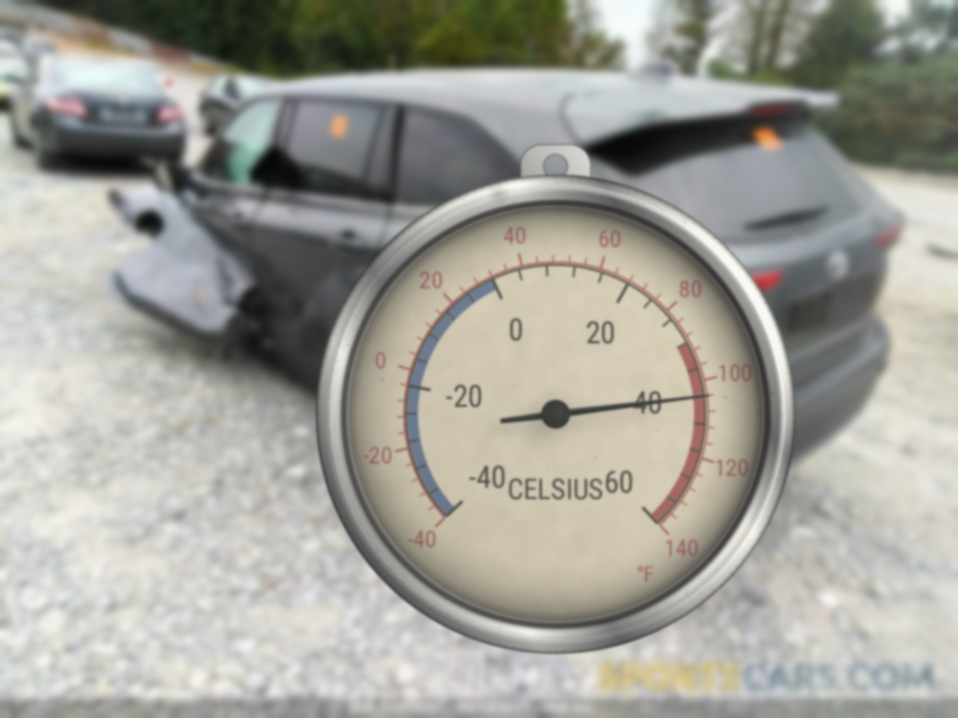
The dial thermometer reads 40 °C
